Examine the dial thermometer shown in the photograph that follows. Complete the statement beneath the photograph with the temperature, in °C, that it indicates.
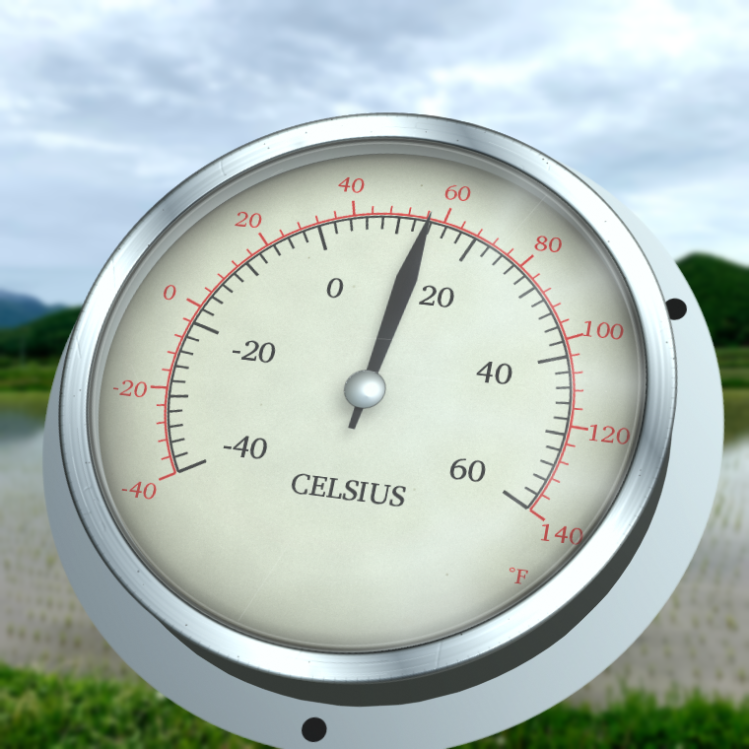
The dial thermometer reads 14 °C
